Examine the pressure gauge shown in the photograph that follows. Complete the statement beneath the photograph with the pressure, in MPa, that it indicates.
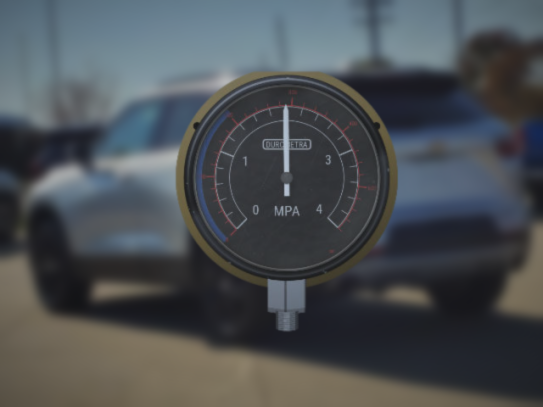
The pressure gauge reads 2 MPa
